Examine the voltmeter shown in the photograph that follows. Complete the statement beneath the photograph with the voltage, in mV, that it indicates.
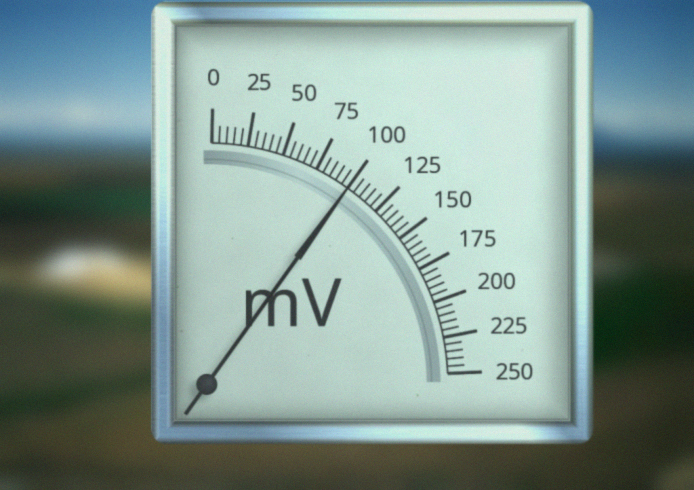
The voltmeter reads 100 mV
